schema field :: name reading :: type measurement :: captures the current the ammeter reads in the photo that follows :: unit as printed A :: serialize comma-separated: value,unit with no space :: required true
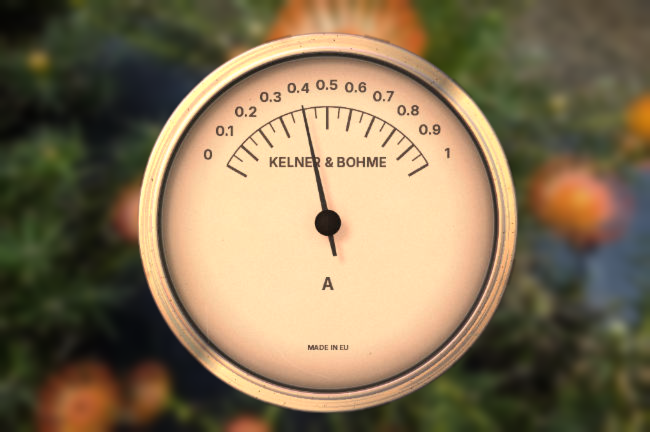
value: 0.4,A
